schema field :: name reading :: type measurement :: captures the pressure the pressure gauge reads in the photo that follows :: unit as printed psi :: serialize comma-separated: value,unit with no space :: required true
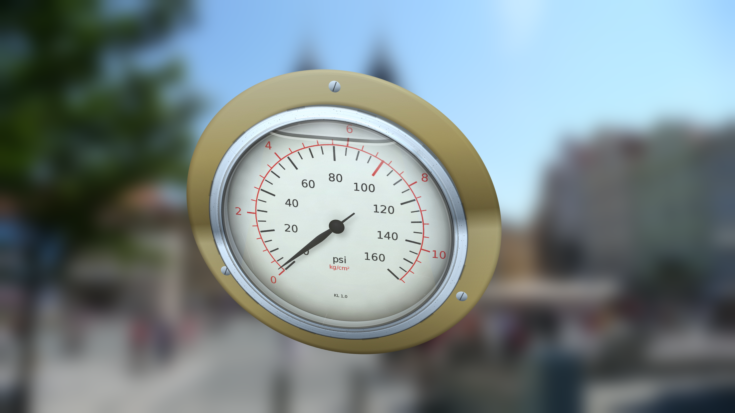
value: 2.5,psi
